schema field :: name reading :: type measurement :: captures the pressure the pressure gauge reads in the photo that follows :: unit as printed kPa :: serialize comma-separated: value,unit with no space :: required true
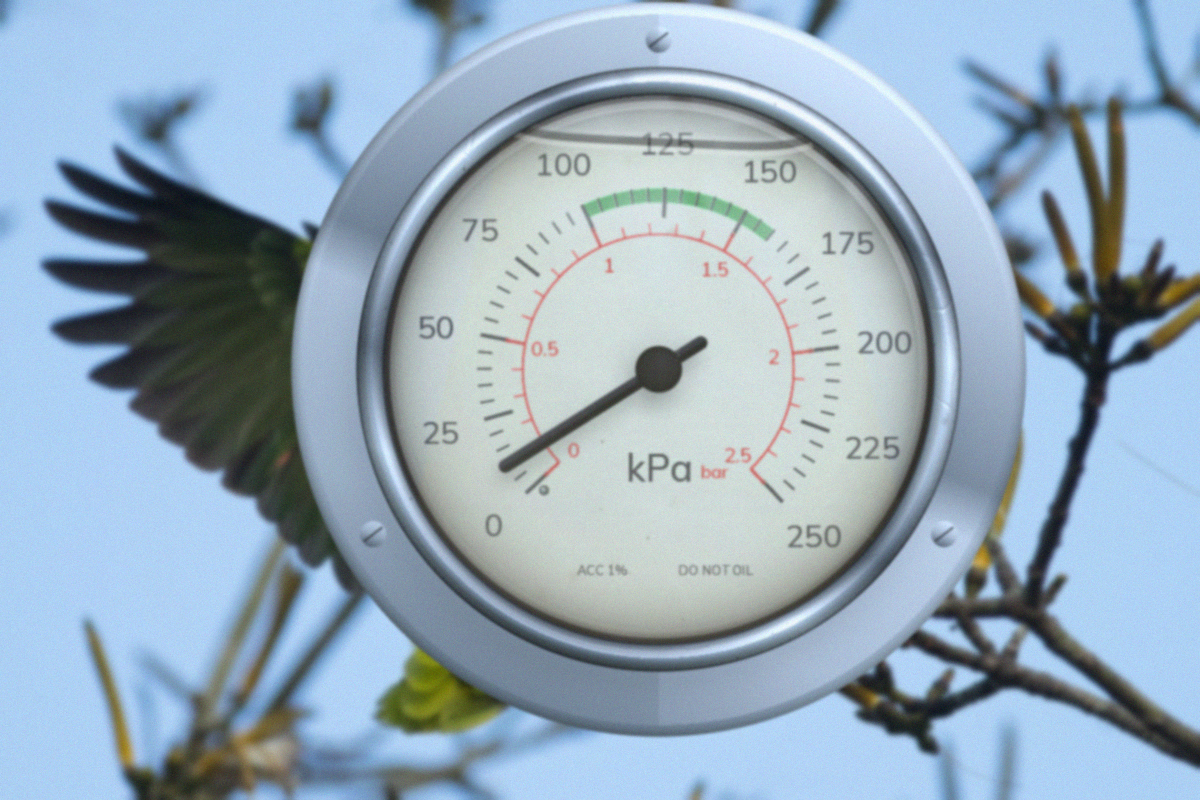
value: 10,kPa
